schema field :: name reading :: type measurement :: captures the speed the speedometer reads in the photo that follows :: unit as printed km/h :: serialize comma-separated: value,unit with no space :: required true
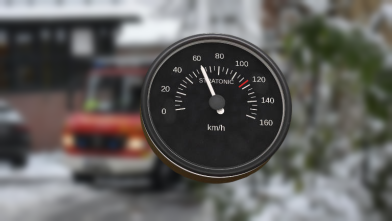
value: 60,km/h
